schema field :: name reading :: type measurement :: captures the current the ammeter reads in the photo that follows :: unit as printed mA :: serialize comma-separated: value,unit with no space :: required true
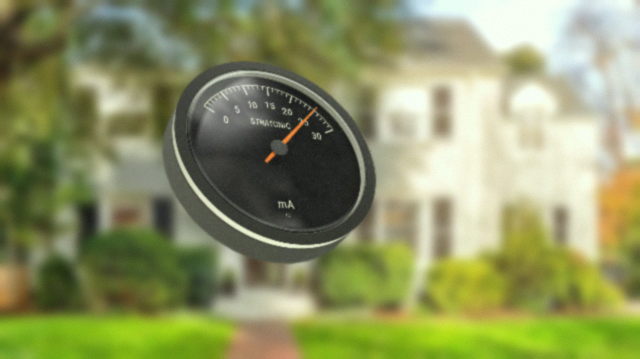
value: 25,mA
